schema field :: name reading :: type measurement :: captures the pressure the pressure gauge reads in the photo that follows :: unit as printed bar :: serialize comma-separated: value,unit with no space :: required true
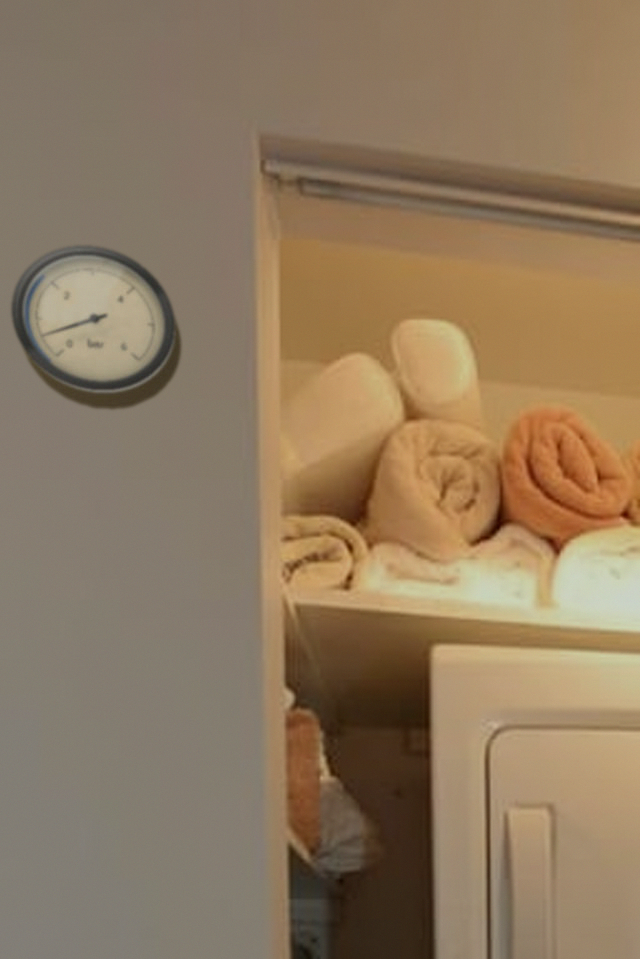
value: 0.5,bar
